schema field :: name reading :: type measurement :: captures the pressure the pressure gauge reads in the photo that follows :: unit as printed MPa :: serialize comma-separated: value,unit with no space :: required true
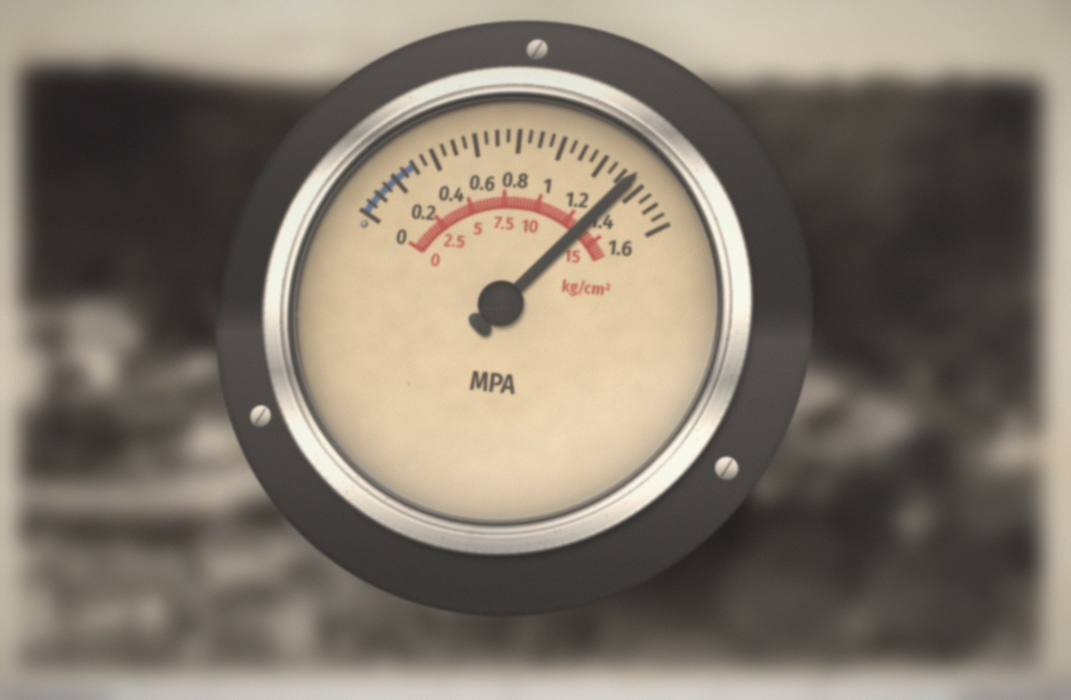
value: 1.35,MPa
